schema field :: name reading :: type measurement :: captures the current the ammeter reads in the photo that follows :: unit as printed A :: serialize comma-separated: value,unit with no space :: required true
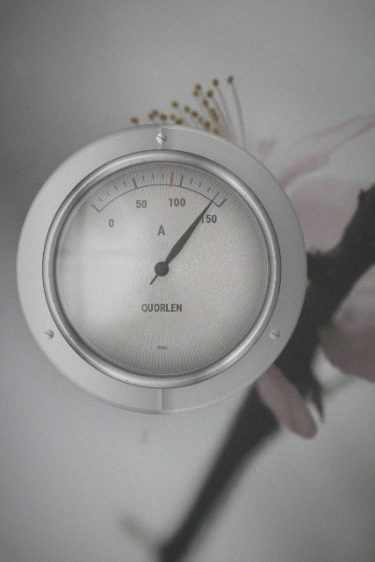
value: 140,A
